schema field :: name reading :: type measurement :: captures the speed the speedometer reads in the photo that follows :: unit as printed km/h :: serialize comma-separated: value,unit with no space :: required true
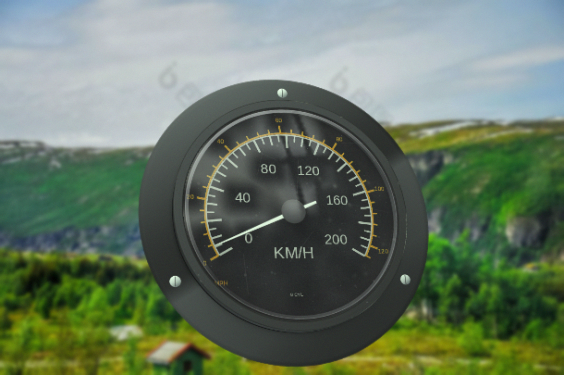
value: 5,km/h
